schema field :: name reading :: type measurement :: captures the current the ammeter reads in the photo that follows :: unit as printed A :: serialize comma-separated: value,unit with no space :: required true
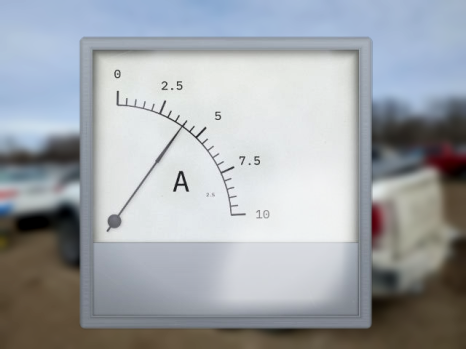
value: 4,A
